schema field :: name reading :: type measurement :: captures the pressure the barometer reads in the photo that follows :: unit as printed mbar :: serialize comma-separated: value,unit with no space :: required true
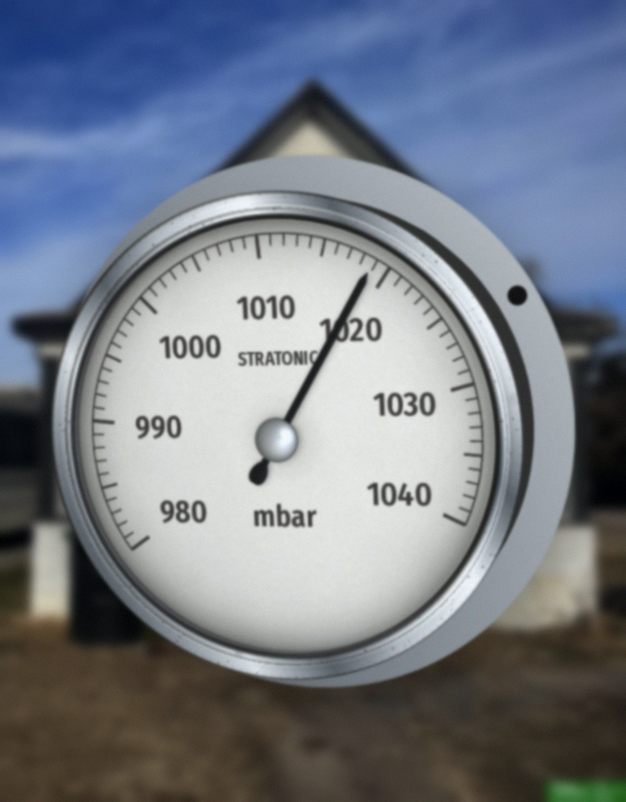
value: 1019,mbar
